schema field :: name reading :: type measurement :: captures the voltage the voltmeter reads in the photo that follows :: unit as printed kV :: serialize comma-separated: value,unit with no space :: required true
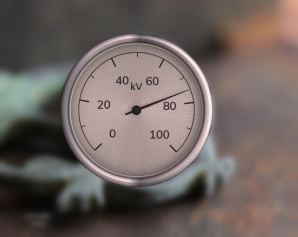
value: 75,kV
